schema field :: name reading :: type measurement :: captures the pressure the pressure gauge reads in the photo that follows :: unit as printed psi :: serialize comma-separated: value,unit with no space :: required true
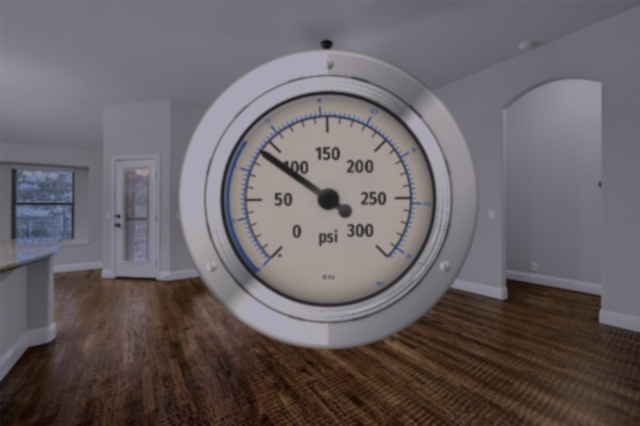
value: 90,psi
